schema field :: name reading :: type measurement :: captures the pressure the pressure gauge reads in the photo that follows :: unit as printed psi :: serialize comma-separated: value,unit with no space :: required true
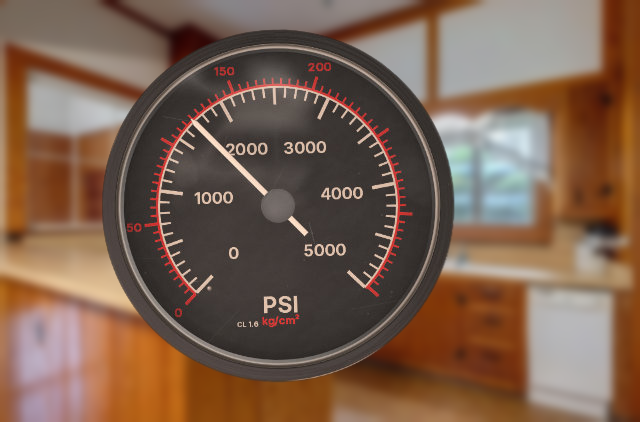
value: 1700,psi
